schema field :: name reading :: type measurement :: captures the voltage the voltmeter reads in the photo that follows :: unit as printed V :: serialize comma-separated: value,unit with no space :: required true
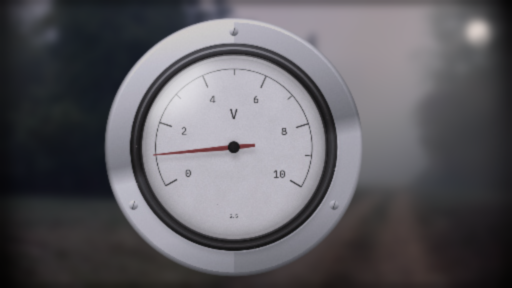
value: 1,V
